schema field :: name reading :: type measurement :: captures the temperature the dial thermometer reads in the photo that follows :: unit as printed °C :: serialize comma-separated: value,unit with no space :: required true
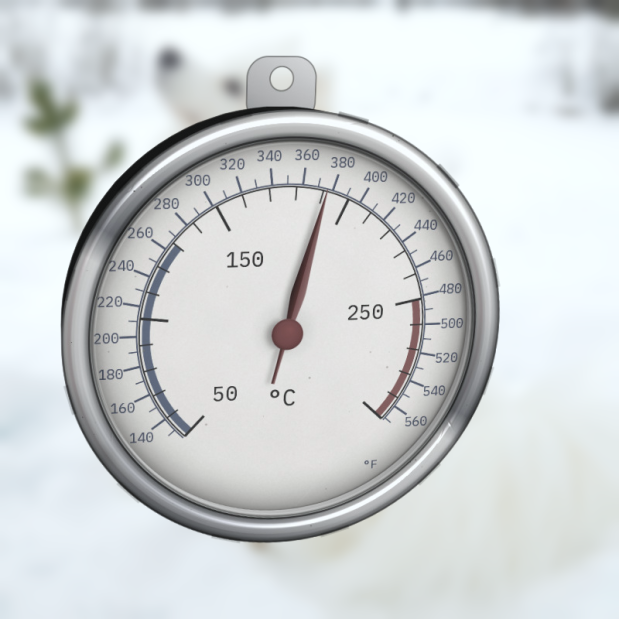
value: 190,°C
